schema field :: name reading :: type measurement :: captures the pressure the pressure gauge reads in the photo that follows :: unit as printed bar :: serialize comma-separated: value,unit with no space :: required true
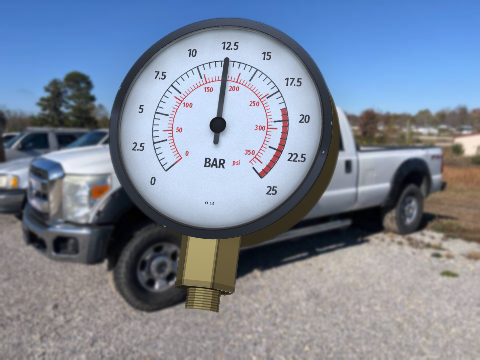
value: 12.5,bar
